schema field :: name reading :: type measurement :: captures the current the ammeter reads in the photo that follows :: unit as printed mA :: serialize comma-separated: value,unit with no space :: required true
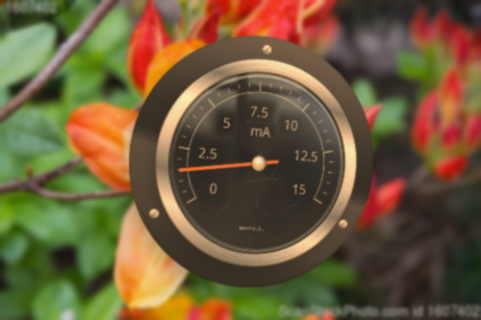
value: 1.5,mA
